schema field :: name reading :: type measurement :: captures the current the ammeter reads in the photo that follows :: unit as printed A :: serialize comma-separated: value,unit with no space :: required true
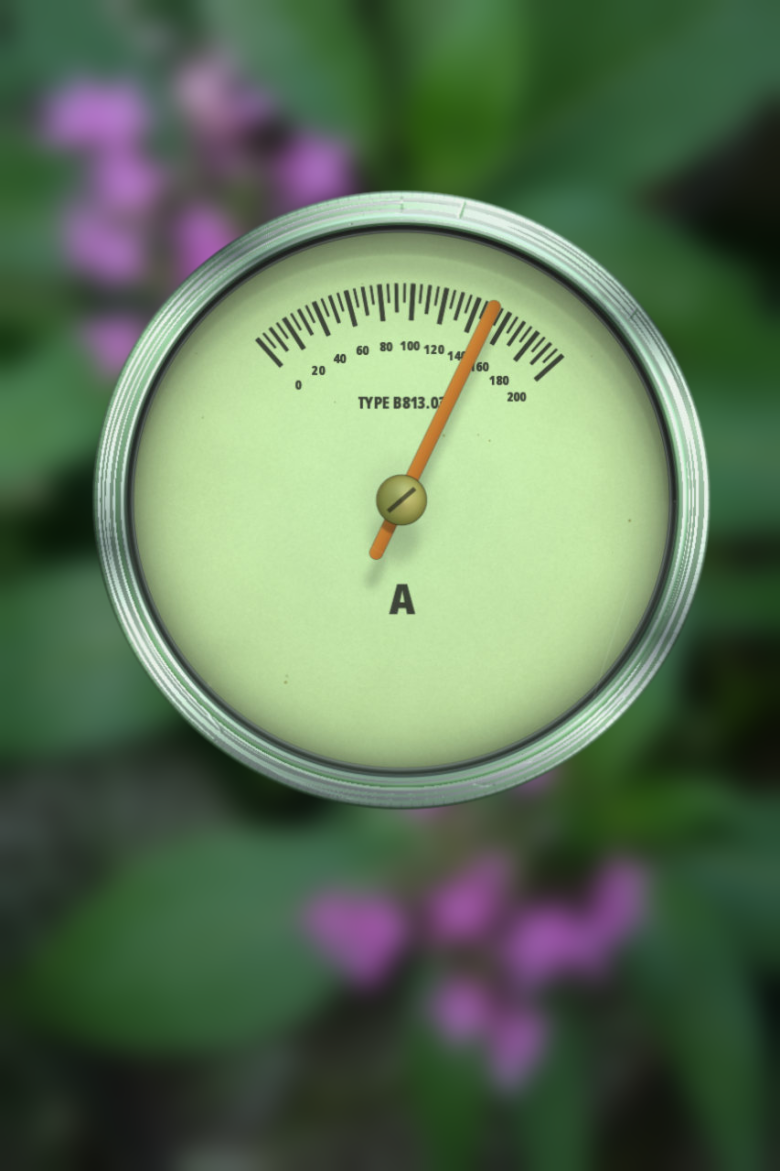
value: 150,A
